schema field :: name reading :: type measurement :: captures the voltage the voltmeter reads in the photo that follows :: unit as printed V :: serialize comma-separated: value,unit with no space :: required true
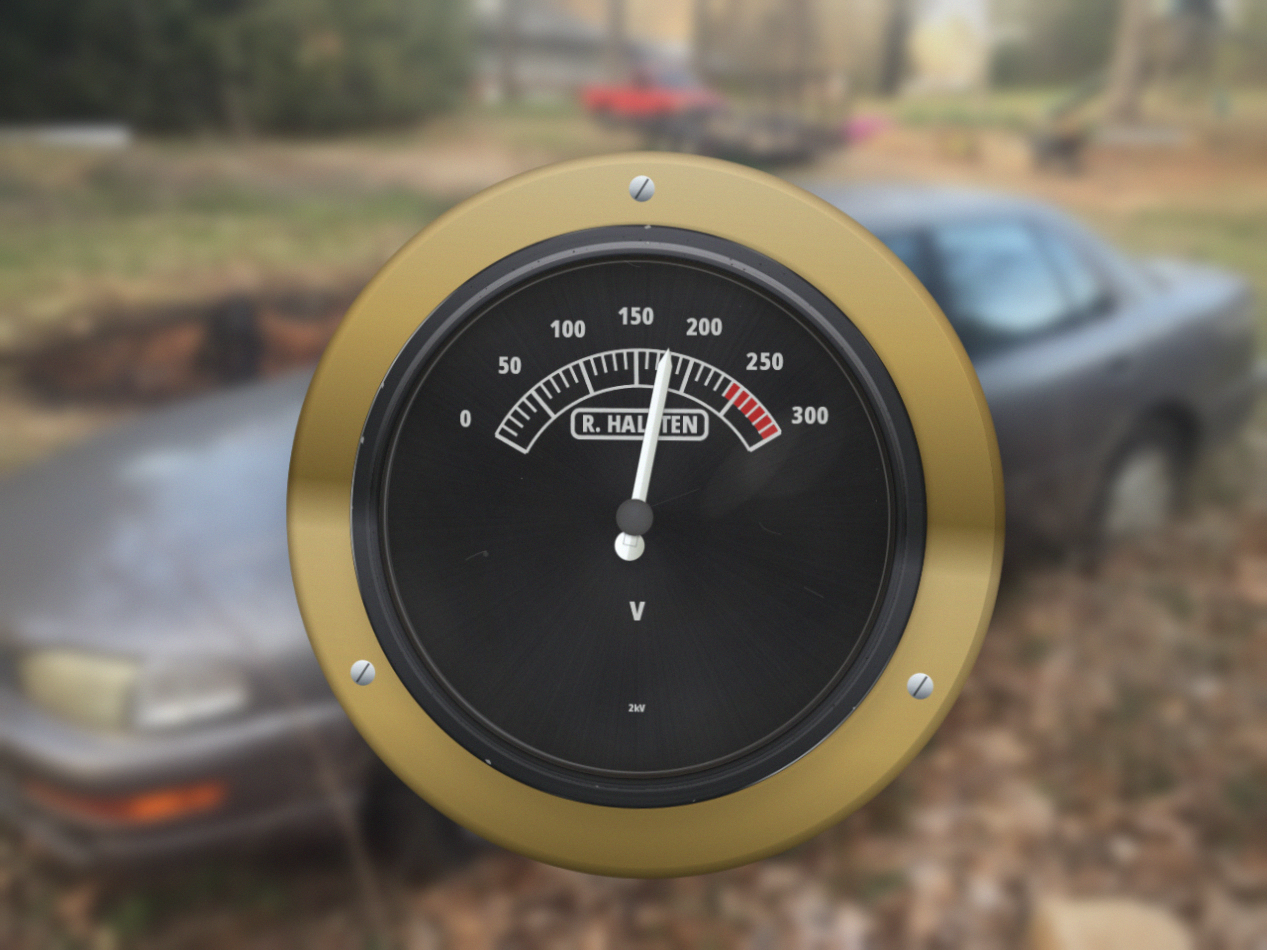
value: 180,V
